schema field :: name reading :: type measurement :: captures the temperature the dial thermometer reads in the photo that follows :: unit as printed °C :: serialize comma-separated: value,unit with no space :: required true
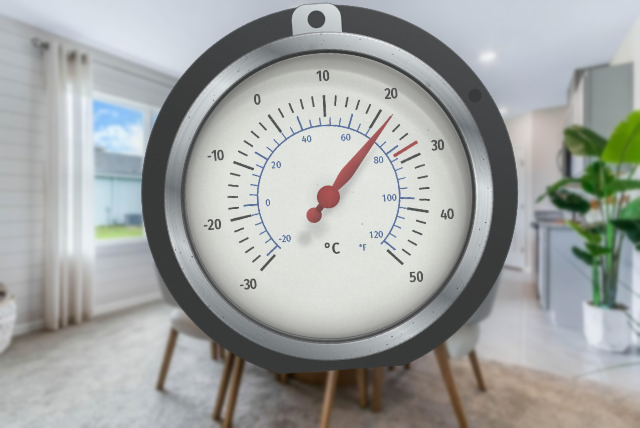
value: 22,°C
